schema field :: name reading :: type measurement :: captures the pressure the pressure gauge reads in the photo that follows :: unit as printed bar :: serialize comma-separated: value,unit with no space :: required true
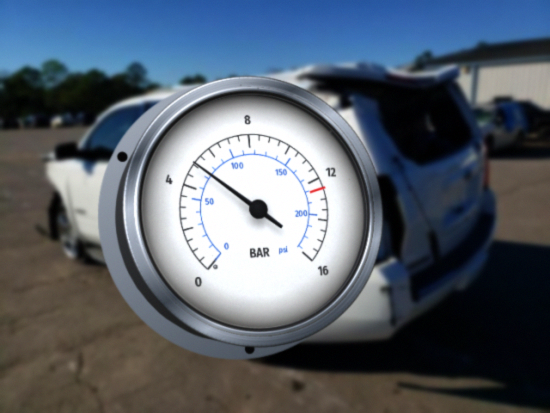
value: 5,bar
